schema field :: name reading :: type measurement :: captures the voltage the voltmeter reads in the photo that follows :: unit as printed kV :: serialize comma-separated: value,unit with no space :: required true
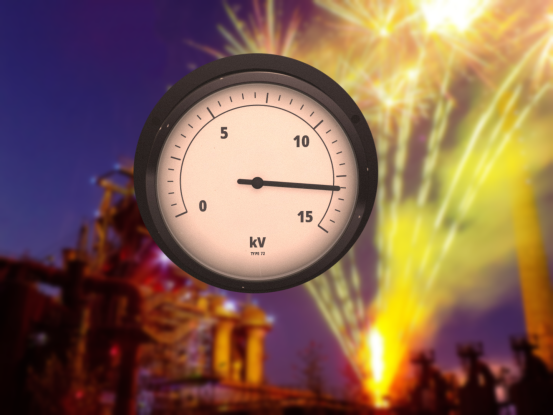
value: 13,kV
